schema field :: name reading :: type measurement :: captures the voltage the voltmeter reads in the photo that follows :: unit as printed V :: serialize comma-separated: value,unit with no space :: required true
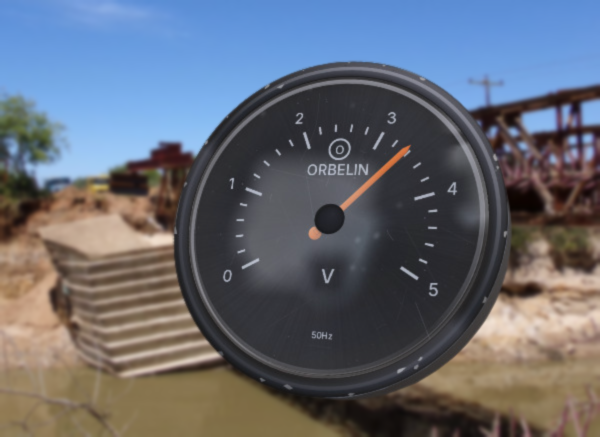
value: 3.4,V
